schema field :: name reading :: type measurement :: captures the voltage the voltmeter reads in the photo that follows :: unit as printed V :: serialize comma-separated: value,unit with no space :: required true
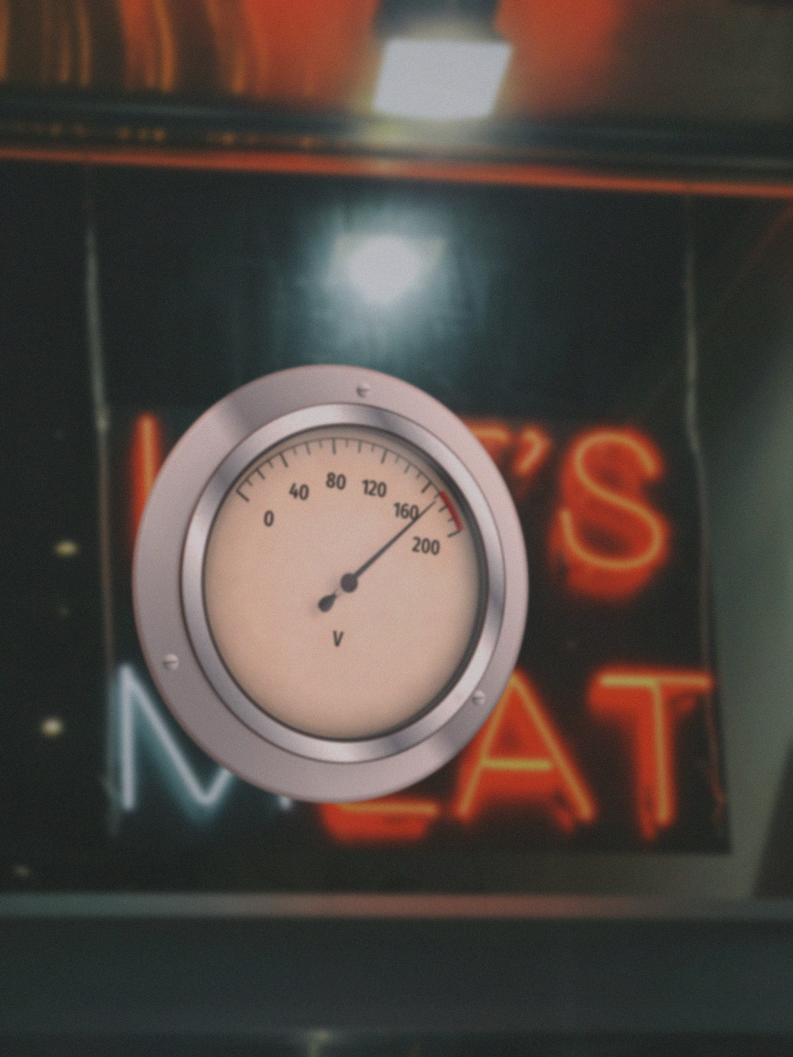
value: 170,V
